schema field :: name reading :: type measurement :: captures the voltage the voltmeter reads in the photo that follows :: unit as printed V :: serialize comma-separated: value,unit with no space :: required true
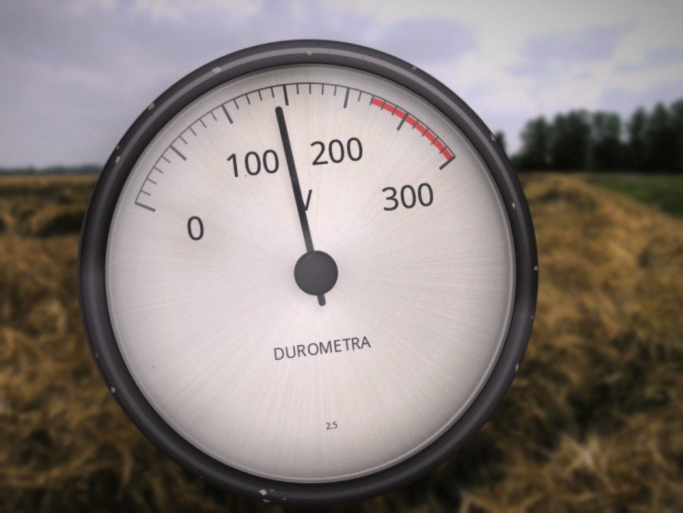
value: 140,V
